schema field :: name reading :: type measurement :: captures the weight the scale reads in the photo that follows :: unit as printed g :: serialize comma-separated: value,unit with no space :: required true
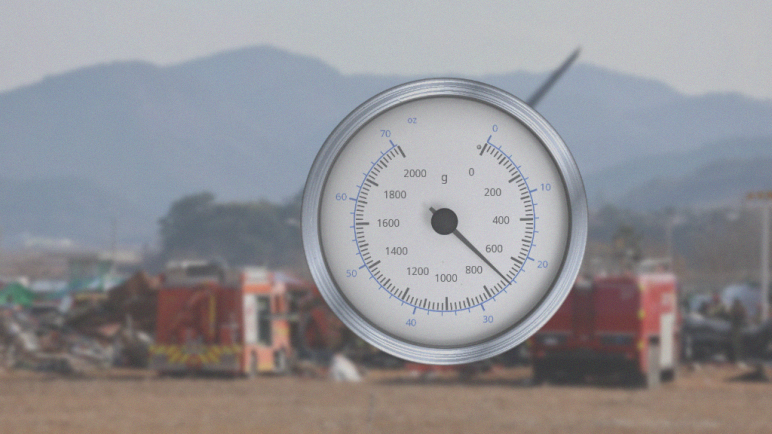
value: 700,g
